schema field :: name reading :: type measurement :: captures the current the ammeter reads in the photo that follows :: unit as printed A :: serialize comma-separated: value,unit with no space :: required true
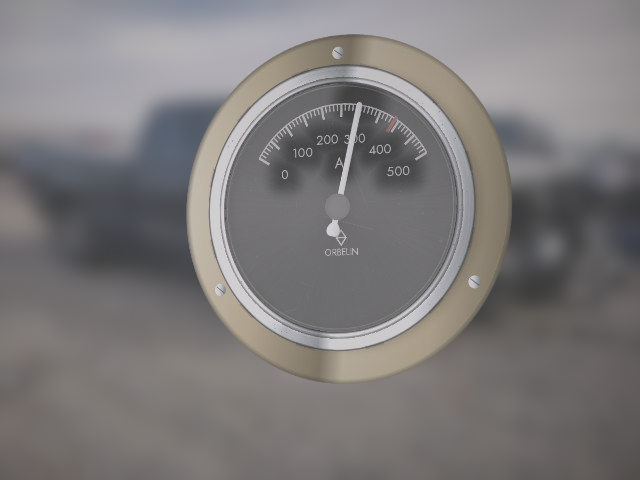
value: 300,A
